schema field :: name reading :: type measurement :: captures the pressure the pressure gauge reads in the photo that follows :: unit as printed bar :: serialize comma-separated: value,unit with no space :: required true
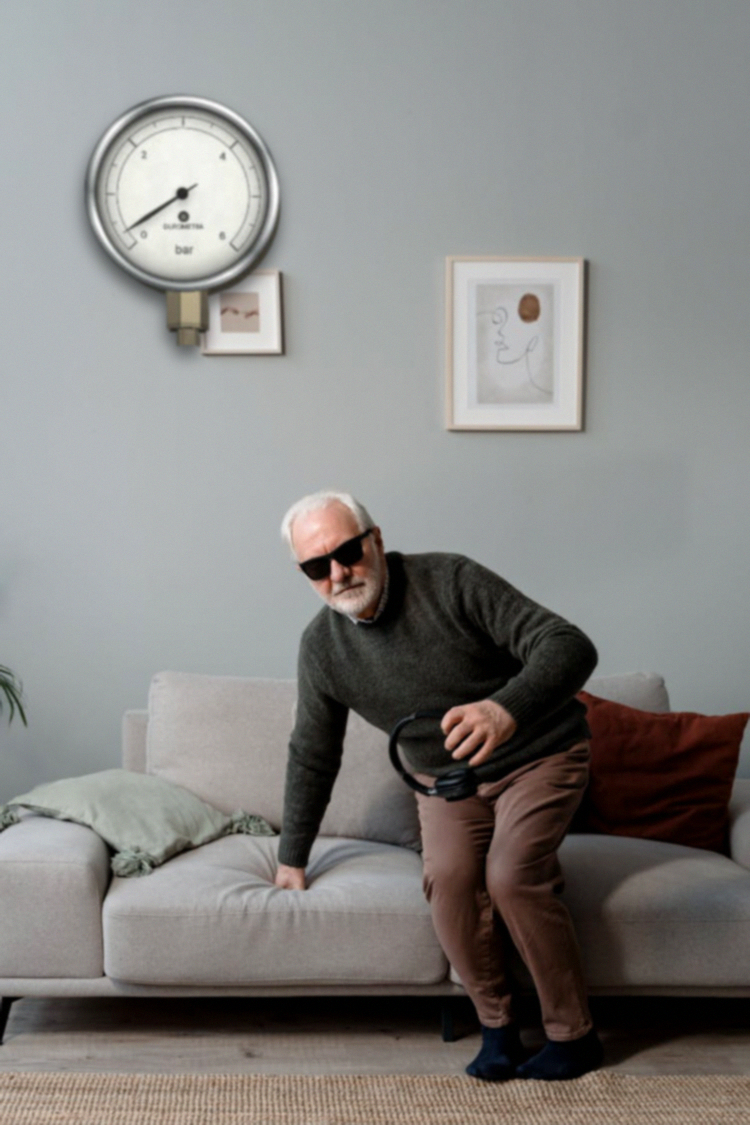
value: 0.25,bar
